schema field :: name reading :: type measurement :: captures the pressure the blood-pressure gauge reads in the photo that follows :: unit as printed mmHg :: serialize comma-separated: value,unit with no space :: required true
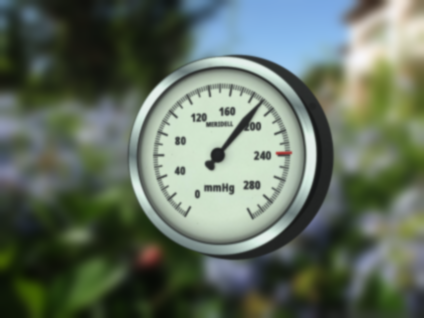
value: 190,mmHg
